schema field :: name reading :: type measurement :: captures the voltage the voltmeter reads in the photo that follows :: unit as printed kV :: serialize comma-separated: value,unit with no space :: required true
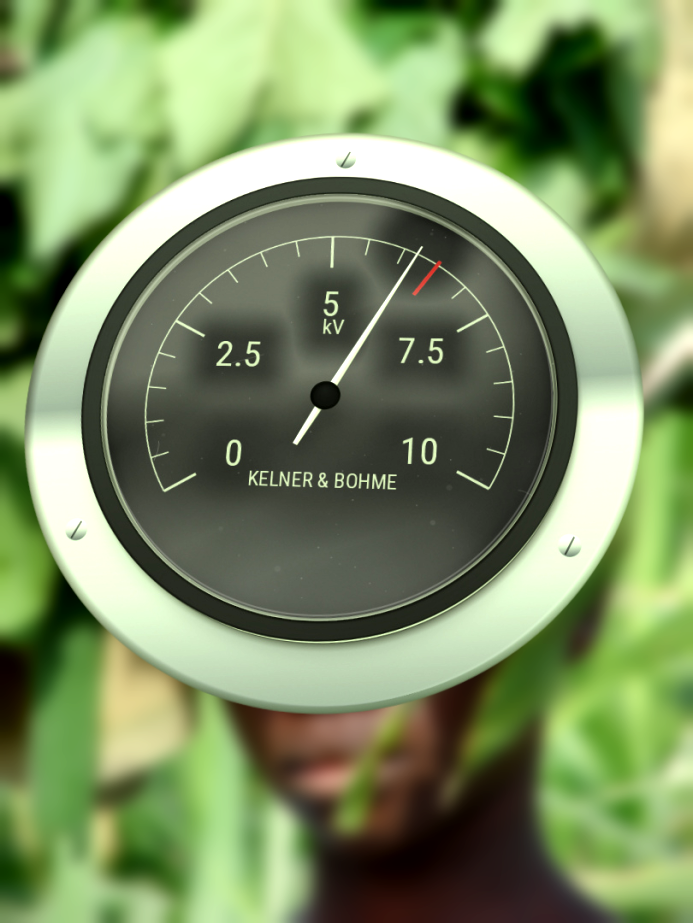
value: 6.25,kV
